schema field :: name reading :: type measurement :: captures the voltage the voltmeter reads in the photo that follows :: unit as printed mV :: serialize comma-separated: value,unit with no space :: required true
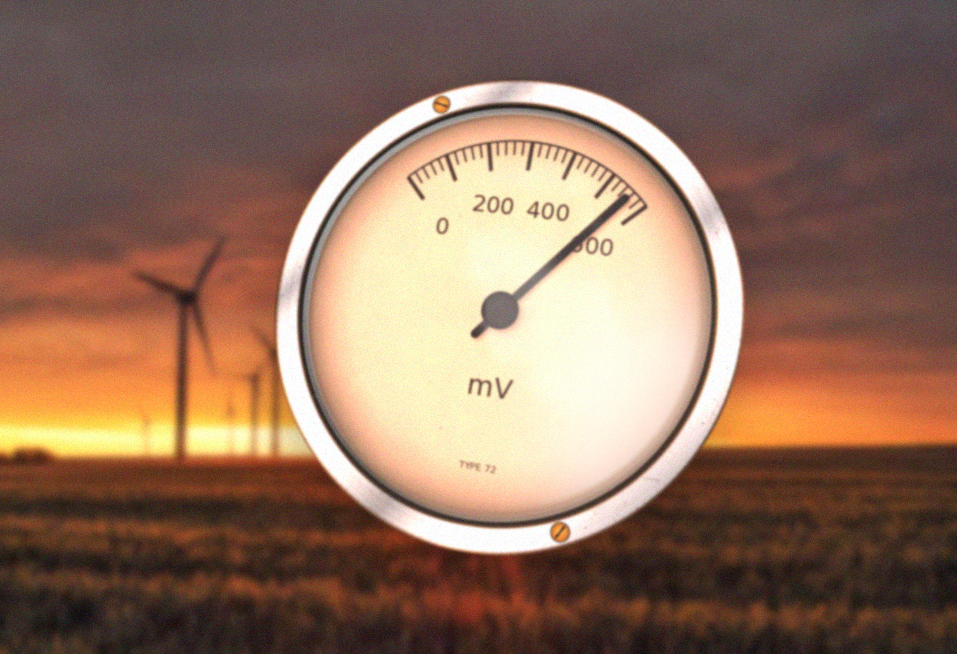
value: 560,mV
